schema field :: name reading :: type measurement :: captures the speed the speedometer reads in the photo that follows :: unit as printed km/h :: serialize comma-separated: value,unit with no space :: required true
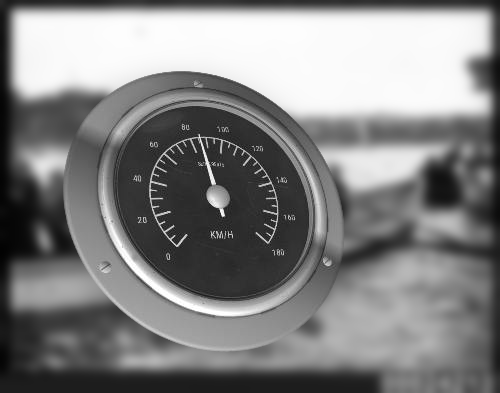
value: 85,km/h
